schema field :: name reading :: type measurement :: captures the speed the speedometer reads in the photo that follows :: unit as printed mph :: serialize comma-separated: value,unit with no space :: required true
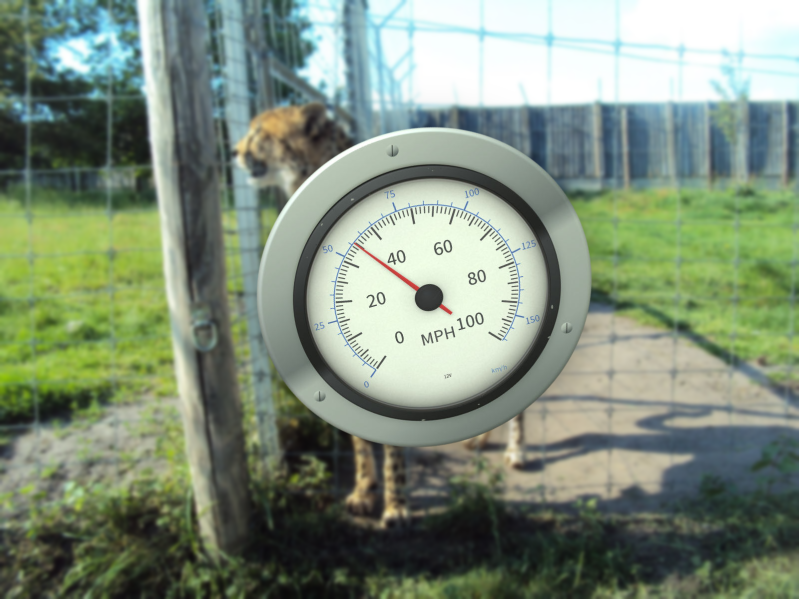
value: 35,mph
